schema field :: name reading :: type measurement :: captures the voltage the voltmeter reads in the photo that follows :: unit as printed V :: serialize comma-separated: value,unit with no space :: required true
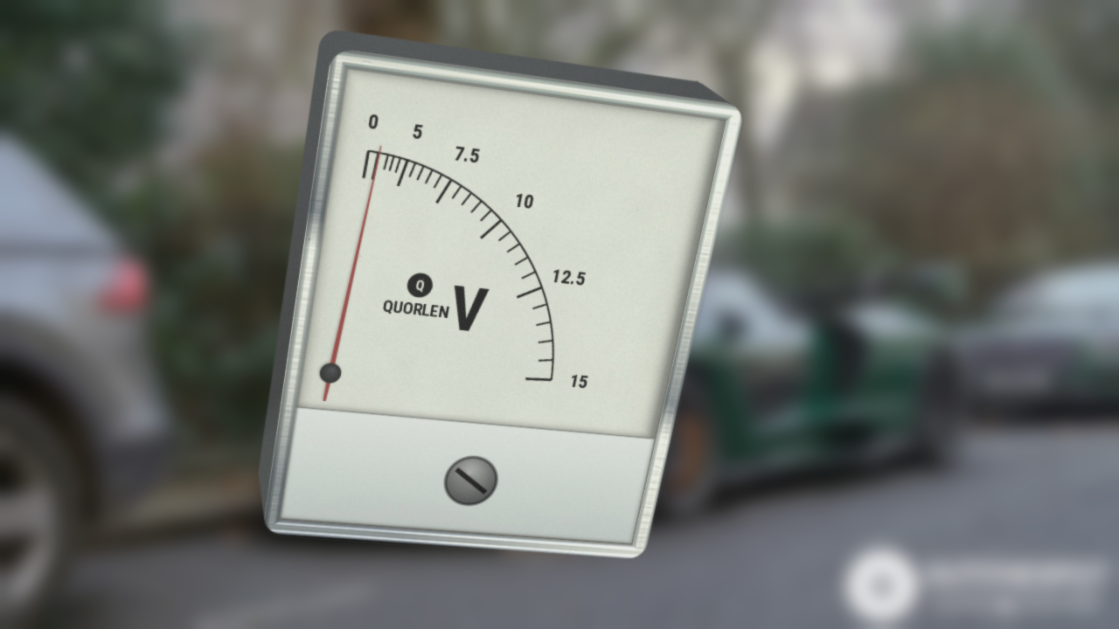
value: 2.5,V
